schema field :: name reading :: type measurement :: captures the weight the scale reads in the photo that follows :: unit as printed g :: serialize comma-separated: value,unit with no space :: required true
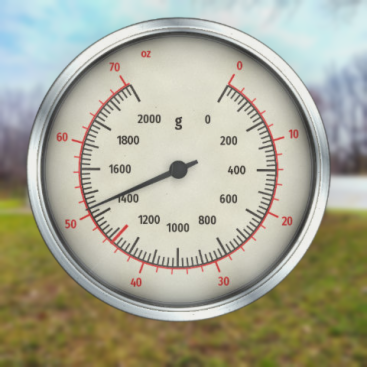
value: 1440,g
